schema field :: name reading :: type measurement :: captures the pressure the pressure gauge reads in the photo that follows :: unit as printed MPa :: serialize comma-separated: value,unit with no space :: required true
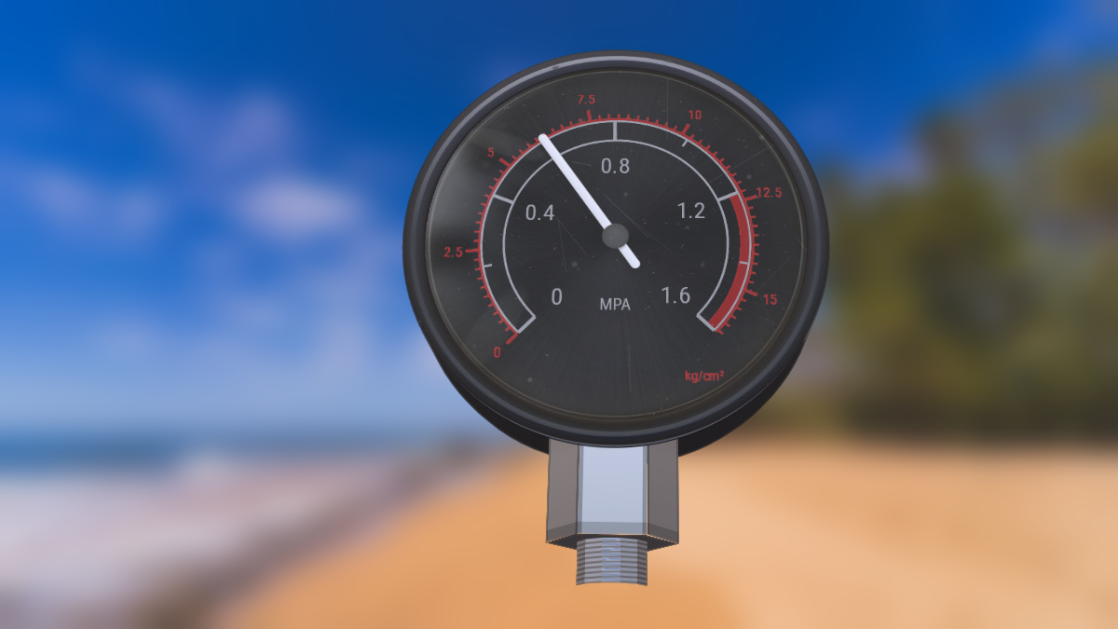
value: 0.6,MPa
